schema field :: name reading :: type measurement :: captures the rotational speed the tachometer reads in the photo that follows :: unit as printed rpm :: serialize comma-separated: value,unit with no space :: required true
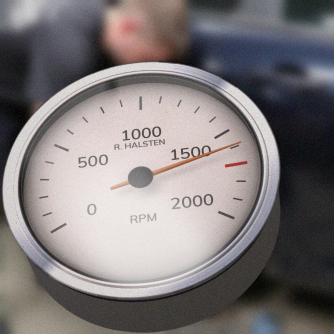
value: 1600,rpm
